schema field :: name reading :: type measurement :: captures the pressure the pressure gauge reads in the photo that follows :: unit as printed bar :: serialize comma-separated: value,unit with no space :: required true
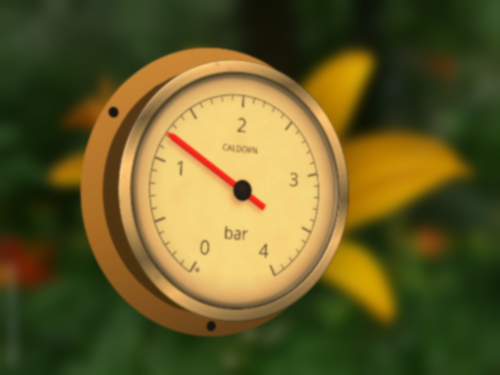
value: 1.2,bar
